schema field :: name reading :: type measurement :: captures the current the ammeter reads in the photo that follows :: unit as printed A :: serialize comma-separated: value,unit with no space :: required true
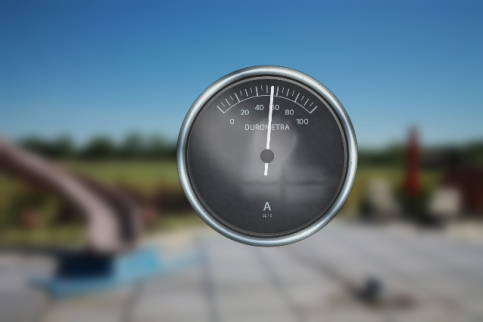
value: 55,A
